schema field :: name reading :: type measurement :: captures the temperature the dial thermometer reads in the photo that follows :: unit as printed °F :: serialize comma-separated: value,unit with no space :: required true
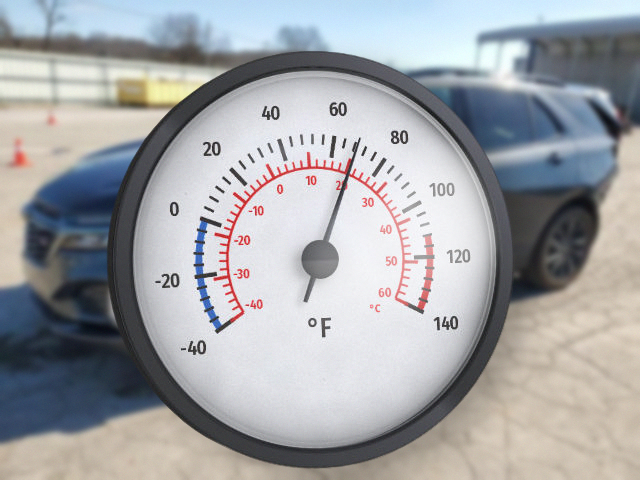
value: 68,°F
